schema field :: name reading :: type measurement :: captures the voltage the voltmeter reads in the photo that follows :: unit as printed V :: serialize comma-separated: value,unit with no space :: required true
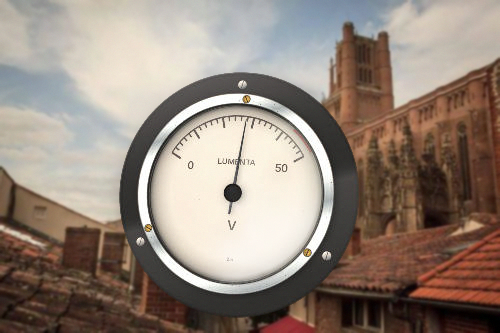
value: 28,V
